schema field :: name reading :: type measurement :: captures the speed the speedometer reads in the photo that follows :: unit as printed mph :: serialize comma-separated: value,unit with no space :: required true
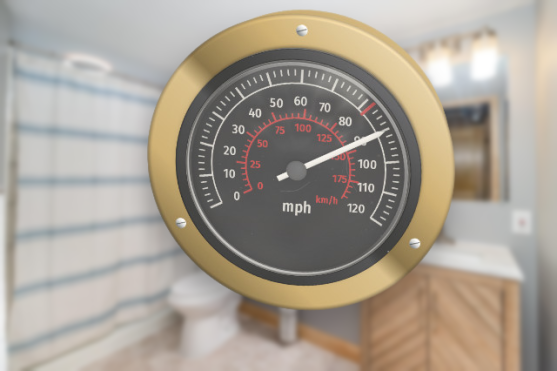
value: 90,mph
